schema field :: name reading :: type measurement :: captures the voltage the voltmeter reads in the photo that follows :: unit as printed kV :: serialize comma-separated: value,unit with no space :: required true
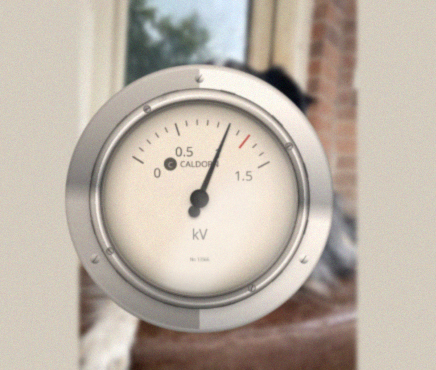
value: 1,kV
